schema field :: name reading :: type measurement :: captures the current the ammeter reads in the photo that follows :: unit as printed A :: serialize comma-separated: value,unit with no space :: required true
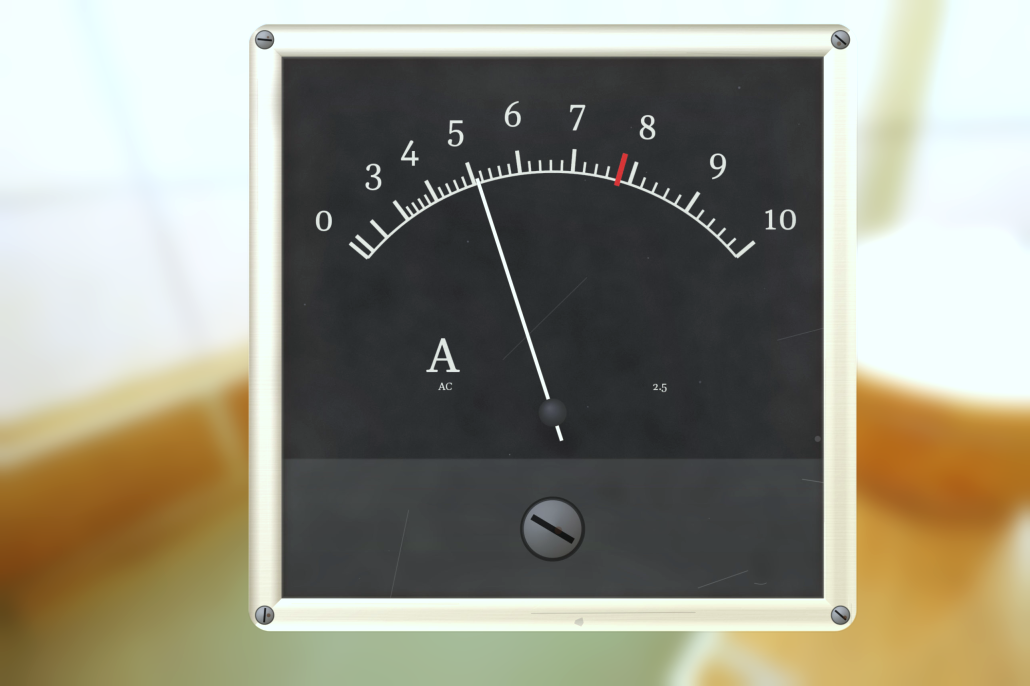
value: 5.1,A
